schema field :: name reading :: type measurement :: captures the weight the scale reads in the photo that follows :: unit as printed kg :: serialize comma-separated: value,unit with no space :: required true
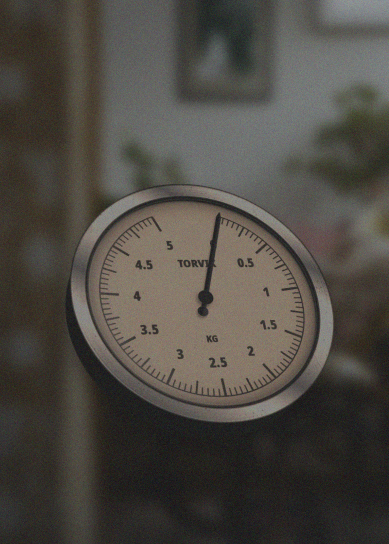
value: 0,kg
